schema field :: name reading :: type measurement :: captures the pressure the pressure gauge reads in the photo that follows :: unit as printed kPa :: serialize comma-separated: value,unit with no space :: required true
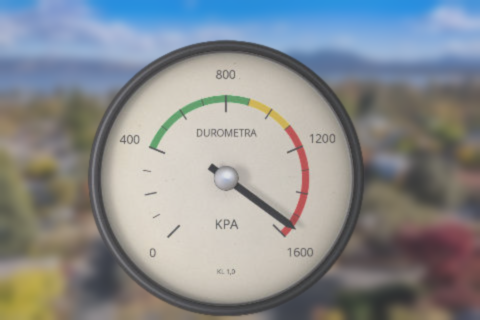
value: 1550,kPa
